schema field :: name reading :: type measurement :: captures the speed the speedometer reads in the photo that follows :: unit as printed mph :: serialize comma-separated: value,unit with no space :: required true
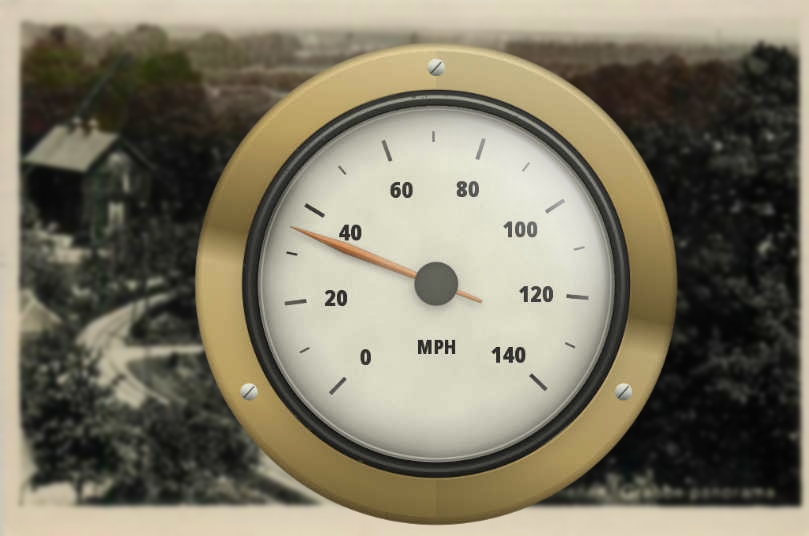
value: 35,mph
